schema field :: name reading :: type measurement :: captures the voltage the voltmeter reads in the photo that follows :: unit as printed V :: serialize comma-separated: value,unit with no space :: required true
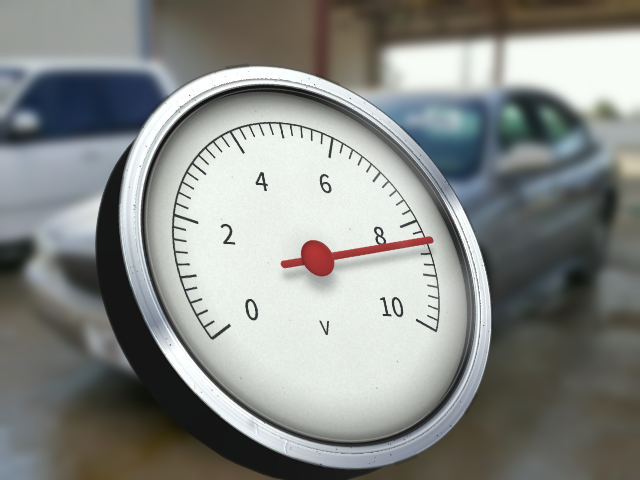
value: 8.4,V
